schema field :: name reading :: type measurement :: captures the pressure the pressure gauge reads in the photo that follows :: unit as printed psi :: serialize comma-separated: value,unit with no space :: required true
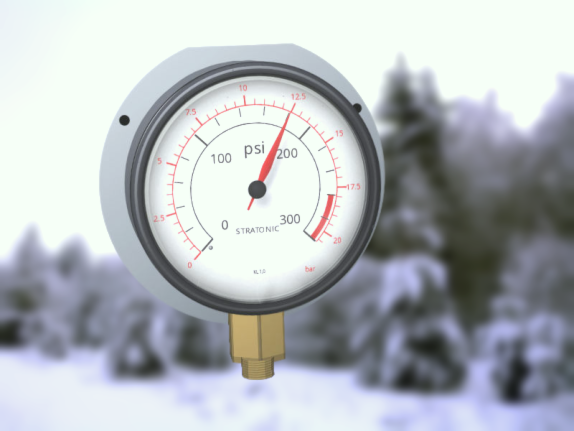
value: 180,psi
